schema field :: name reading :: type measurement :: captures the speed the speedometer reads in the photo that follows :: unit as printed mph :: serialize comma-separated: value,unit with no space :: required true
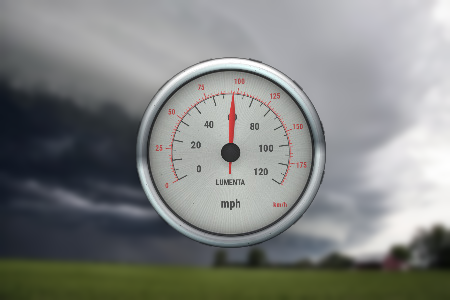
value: 60,mph
